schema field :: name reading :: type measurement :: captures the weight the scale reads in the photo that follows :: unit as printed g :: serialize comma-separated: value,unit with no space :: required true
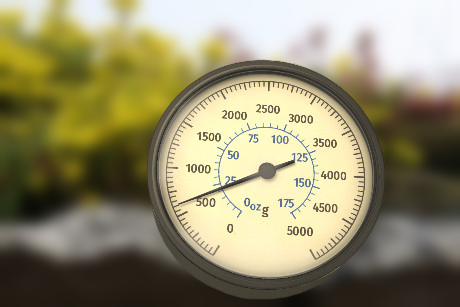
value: 600,g
